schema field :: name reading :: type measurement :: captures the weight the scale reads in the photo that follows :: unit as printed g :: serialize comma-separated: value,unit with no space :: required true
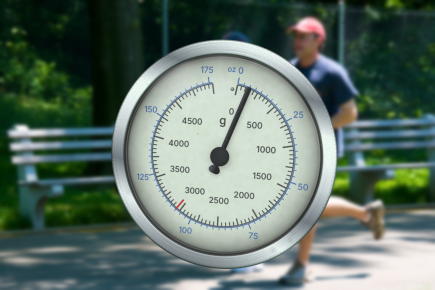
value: 150,g
